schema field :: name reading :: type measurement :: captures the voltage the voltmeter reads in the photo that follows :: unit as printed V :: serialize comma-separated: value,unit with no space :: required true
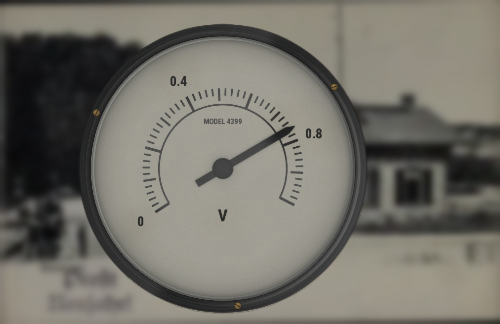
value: 0.76,V
